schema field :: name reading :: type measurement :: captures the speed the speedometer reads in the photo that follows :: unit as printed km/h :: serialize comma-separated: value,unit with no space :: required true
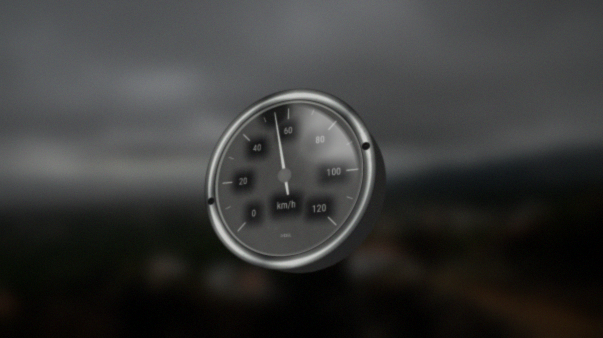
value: 55,km/h
